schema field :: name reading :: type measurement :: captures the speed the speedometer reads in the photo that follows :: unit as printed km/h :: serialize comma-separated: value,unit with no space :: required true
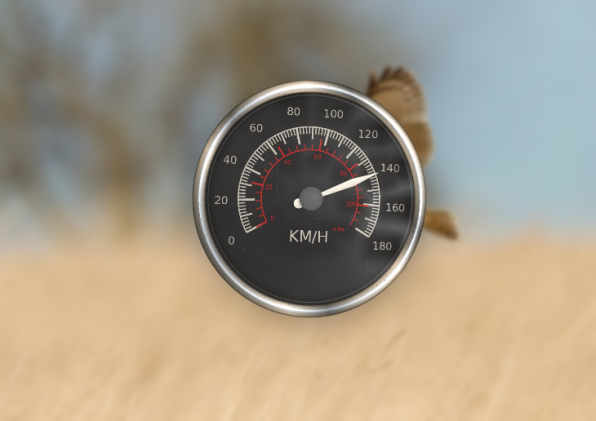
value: 140,km/h
